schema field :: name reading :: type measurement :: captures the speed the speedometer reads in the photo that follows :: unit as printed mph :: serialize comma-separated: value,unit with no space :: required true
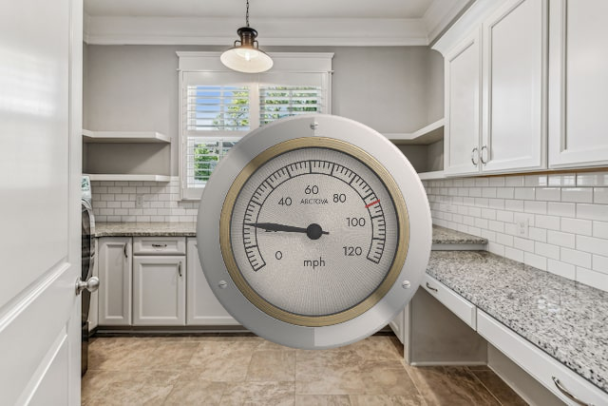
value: 20,mph
